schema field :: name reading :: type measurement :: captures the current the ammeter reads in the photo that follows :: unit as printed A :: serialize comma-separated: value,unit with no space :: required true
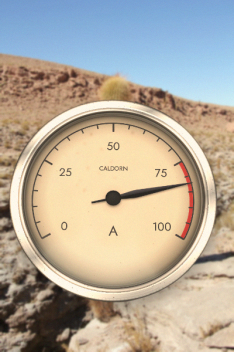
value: 82.5,A
